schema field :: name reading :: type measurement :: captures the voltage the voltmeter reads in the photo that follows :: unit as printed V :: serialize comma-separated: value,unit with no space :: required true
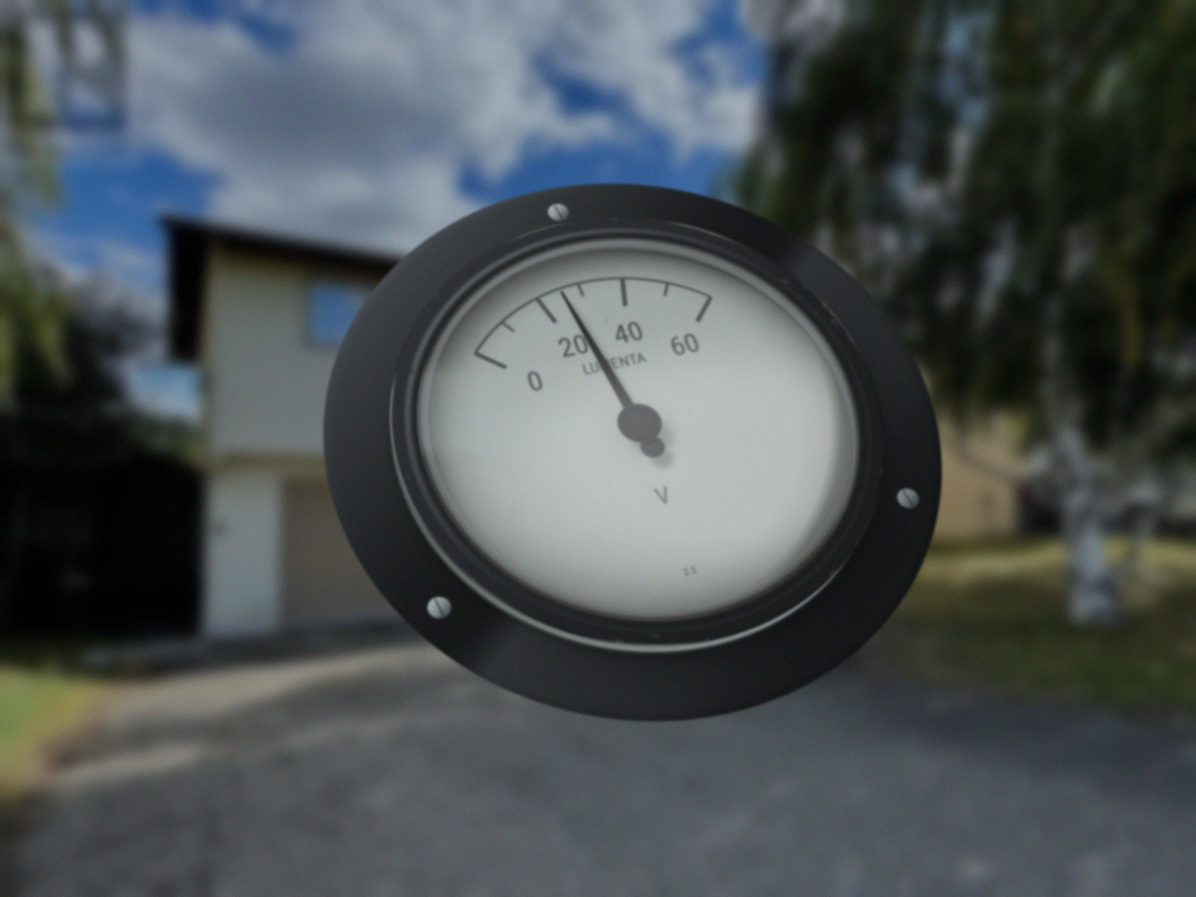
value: 25,V
